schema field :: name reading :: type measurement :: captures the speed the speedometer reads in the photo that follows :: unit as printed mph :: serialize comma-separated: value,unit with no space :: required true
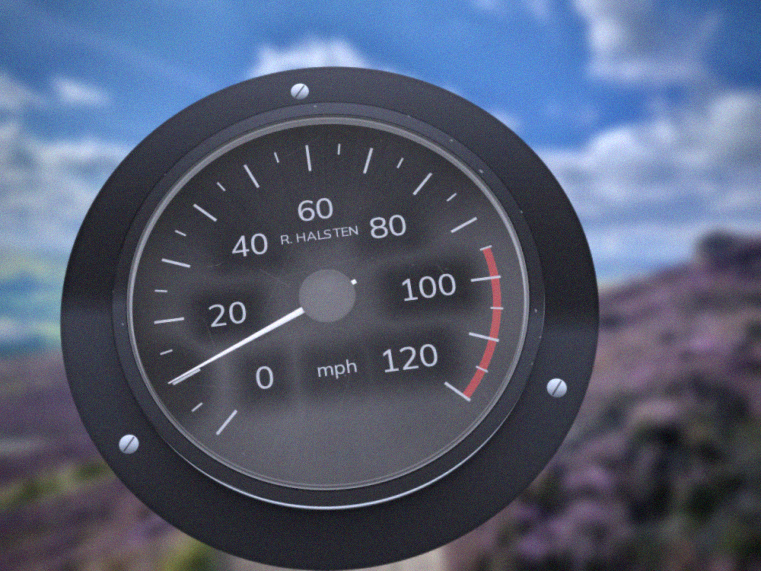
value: 10,mph
